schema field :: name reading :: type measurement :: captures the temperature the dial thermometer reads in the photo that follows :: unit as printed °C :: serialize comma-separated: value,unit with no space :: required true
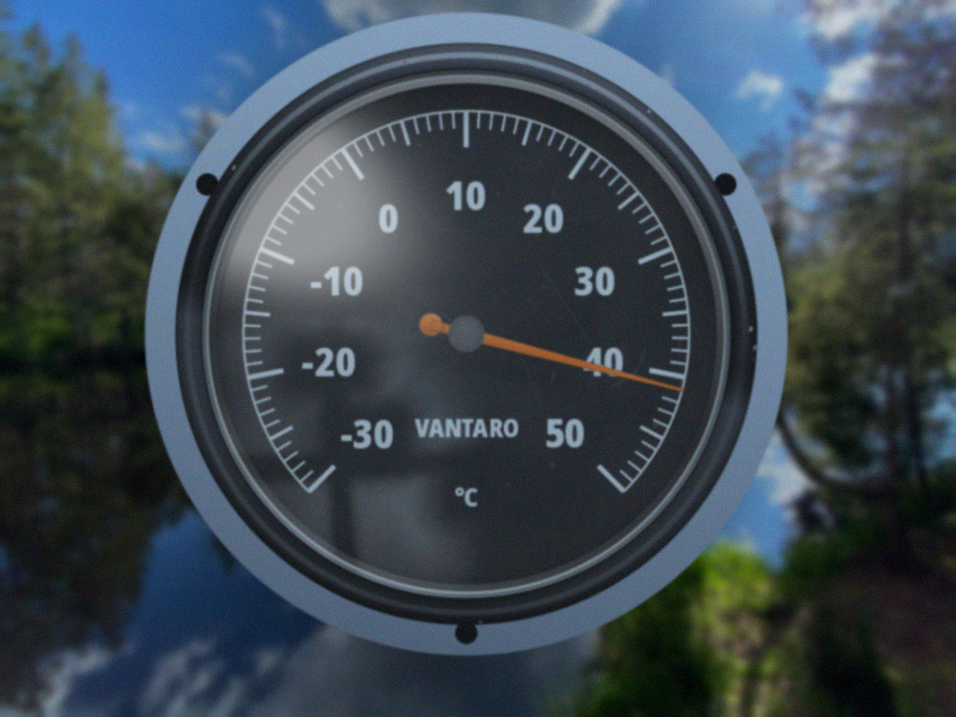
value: 41,°C
